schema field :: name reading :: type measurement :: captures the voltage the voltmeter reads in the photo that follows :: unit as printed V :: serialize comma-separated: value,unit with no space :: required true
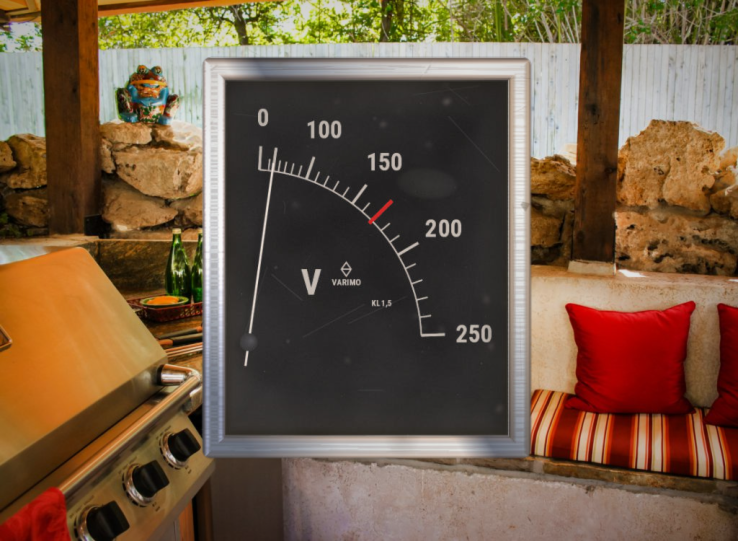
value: 50,V
